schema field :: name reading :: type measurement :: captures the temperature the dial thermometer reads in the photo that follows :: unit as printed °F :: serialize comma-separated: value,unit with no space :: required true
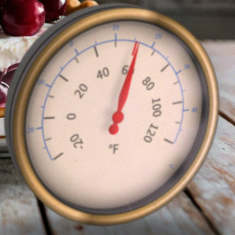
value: 60,°F
